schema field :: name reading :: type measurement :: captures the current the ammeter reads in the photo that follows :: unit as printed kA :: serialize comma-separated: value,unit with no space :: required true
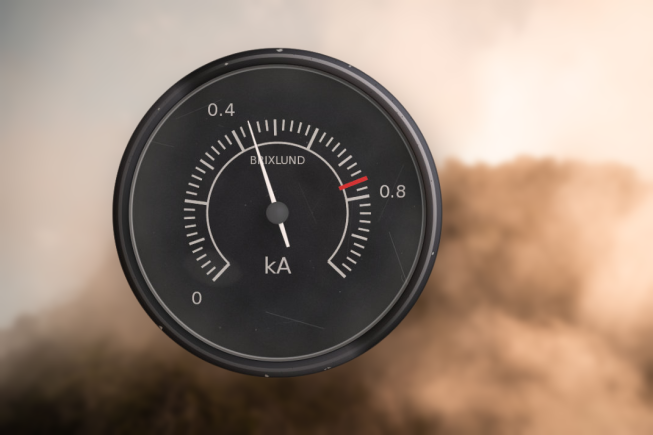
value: 0.44,kA
